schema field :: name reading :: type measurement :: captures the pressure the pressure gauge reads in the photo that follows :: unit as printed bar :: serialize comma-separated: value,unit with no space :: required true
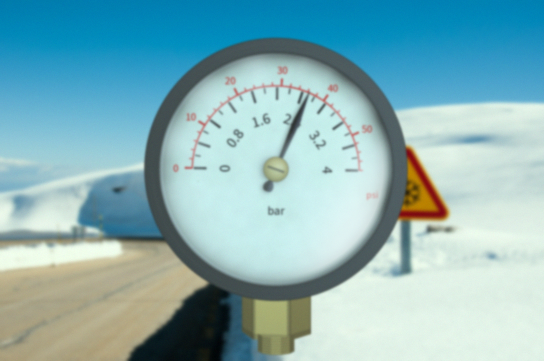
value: 2.5,bar
